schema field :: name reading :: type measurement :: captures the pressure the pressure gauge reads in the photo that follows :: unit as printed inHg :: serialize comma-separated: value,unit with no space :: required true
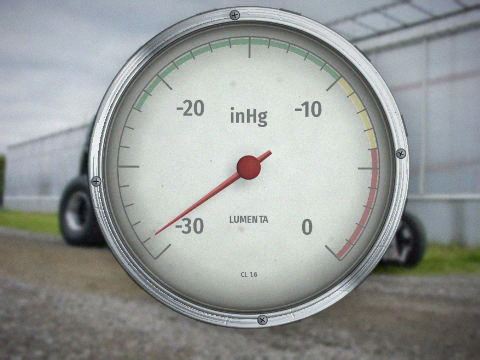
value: -29,inHg
